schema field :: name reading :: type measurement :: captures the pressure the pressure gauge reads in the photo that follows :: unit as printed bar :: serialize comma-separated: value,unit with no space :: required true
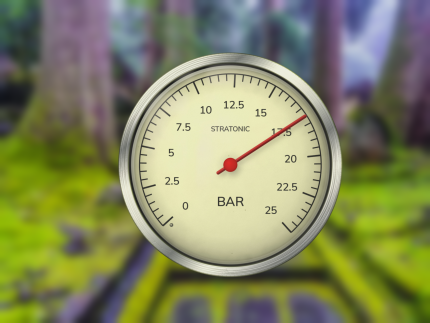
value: 17.5,bar
